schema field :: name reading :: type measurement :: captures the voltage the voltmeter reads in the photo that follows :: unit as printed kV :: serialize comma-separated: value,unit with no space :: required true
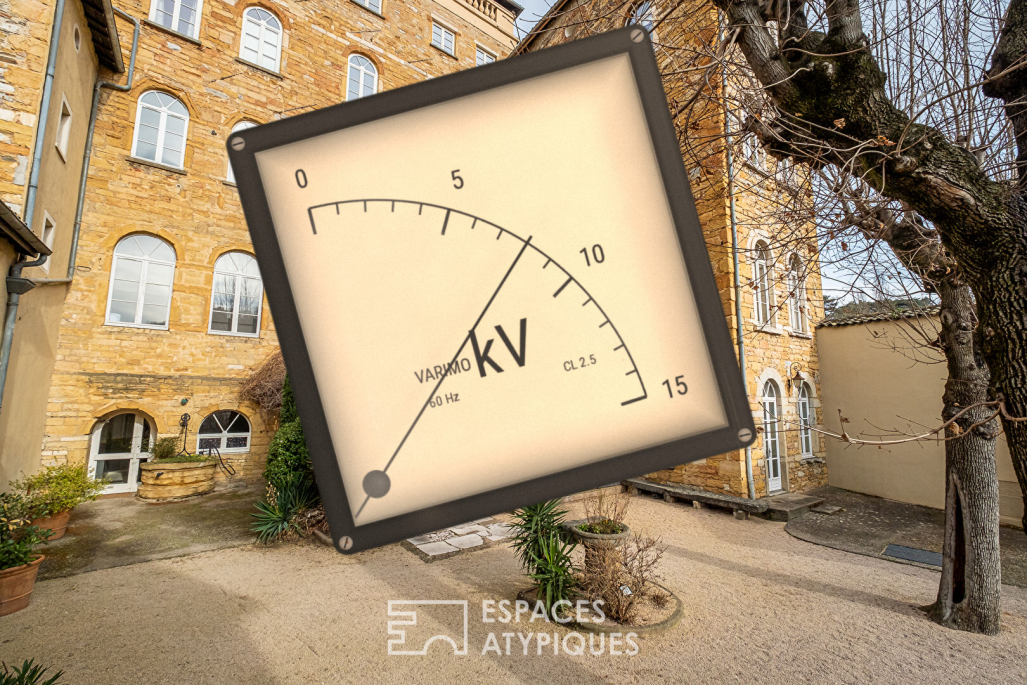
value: 8,kV
